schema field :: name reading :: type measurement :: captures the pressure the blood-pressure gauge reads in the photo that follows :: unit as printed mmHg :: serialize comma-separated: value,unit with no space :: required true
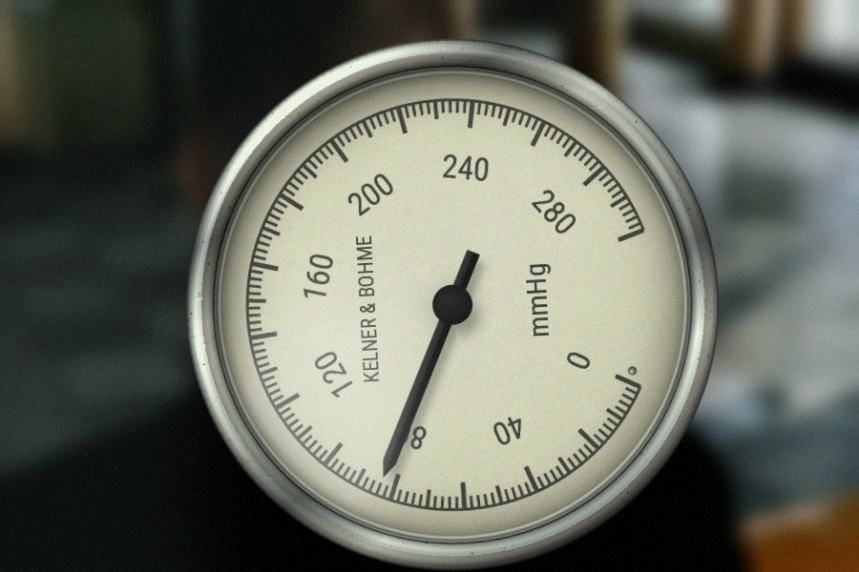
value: 84,mmHg
